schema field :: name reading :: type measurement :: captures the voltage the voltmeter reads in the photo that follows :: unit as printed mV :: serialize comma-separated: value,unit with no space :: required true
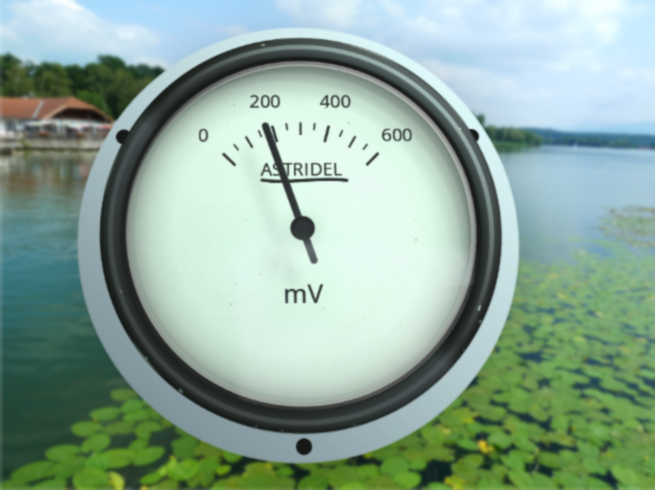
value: 175,mV
